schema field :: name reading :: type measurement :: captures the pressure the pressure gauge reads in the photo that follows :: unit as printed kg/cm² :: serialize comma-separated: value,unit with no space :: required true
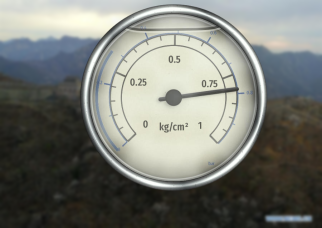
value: 0.8,kg/cm²
